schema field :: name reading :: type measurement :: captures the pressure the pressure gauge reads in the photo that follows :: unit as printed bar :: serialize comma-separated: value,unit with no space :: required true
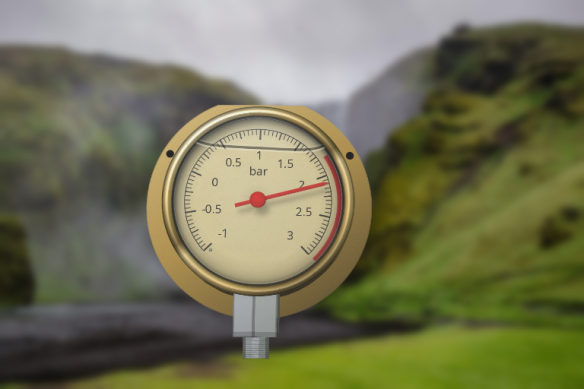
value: 2.1,bar
